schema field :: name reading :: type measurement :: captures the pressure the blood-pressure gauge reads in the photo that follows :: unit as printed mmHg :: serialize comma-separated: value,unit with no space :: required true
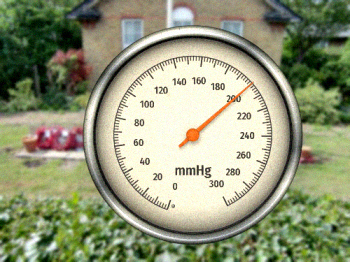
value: 200,mmHg
